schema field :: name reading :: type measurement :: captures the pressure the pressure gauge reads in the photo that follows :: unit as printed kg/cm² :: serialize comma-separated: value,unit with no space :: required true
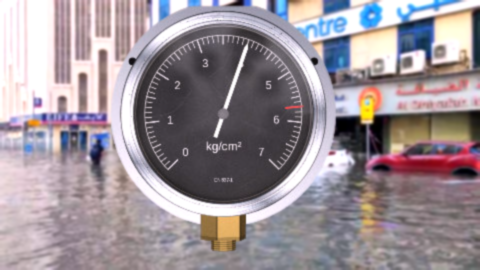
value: 4,kg/cm²
